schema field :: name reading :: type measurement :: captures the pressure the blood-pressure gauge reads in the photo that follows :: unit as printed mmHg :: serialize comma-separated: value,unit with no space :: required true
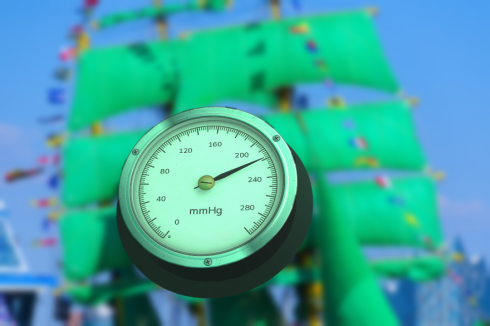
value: 220,mmHg
